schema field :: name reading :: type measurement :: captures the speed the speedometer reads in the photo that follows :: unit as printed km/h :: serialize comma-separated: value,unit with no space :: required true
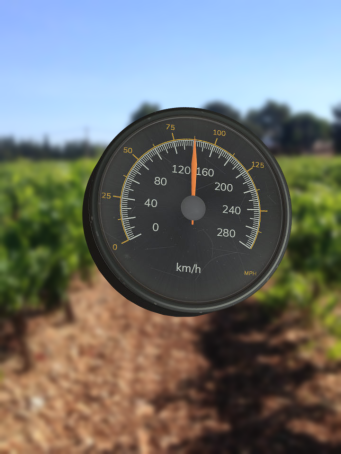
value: 140,km/h
